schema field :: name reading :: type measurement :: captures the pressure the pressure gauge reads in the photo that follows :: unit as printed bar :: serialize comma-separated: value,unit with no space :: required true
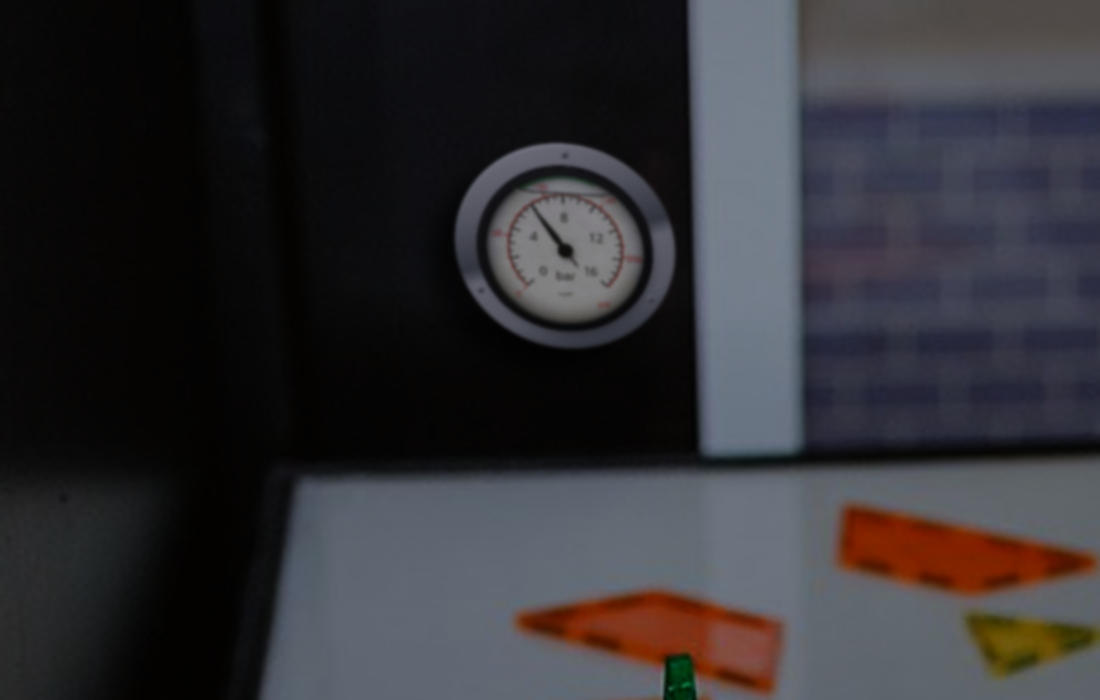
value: 6,bar
